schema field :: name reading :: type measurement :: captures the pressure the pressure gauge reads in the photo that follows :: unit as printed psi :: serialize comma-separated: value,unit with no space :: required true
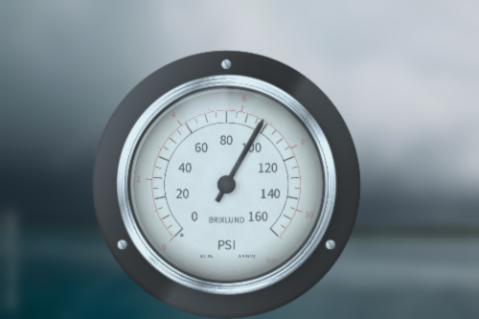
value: 97.5,psi
